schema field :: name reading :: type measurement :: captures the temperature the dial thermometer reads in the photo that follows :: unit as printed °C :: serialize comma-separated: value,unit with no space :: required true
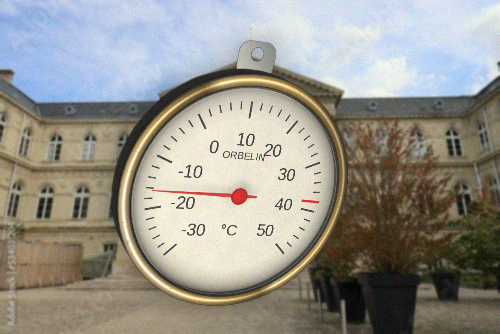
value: -16,°C
